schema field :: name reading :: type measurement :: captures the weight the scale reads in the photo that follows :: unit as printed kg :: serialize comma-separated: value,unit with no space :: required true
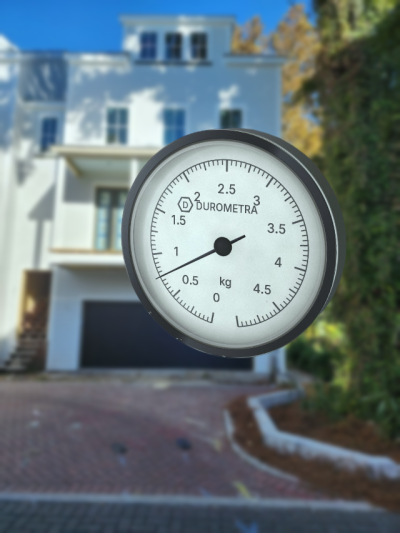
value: 0.75,kg
